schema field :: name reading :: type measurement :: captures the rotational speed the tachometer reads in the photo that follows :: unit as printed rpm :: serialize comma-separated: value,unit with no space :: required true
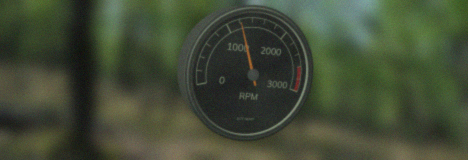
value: 1200,rpm
